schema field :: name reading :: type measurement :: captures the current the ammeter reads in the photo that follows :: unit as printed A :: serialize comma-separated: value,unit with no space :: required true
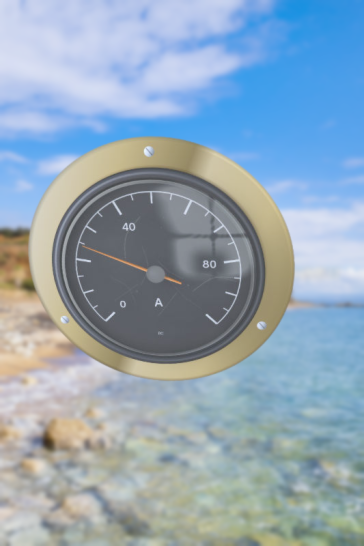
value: 25,A
